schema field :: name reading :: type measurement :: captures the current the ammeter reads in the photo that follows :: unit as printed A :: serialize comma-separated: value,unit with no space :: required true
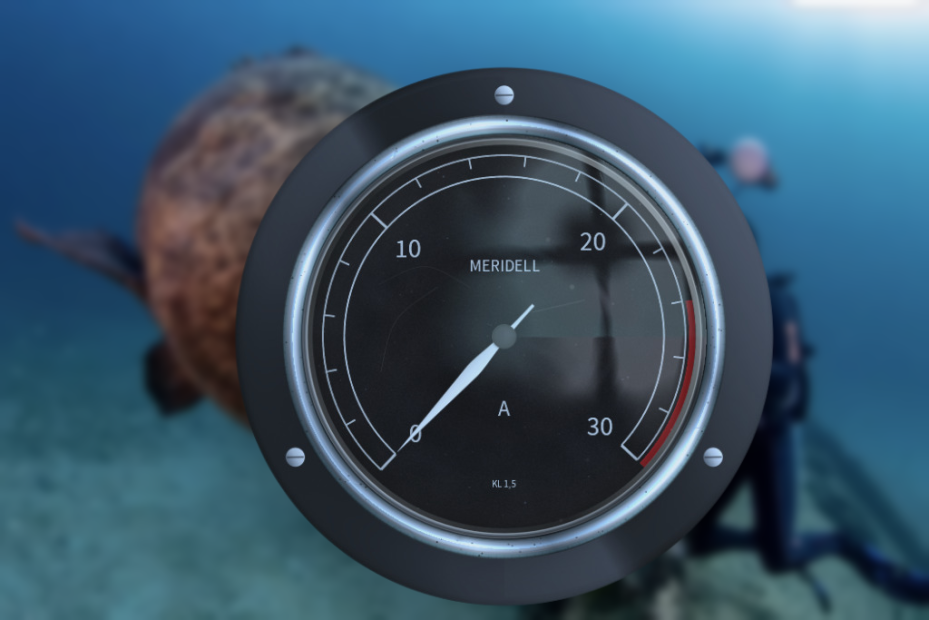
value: 0,A
